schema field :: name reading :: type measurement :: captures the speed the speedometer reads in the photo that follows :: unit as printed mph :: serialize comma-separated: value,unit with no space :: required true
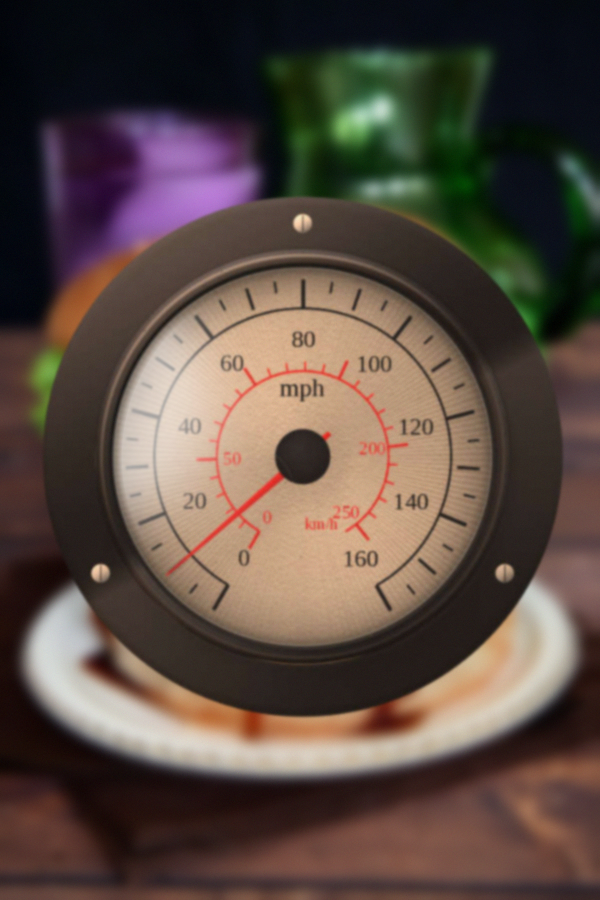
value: 10,mph
